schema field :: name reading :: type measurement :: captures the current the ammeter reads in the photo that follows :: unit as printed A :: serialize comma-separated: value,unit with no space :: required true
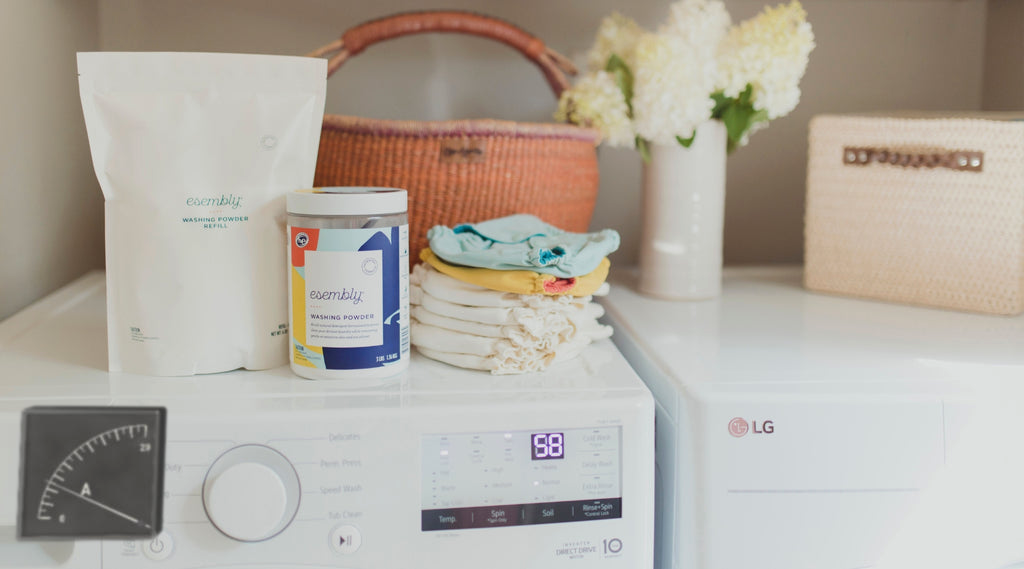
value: 5,A
